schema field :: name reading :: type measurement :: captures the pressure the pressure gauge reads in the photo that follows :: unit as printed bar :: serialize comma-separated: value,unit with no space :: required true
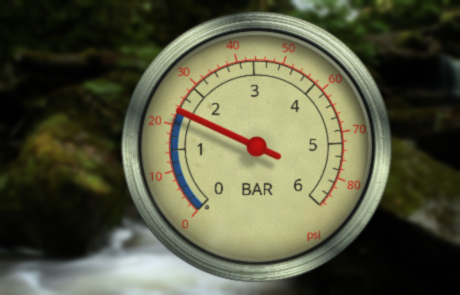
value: 1.6,bar
